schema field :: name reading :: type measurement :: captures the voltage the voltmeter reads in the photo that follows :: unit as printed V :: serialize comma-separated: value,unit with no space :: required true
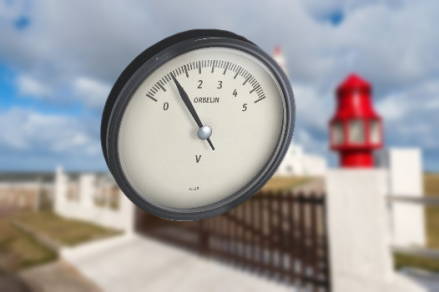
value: 1,V
